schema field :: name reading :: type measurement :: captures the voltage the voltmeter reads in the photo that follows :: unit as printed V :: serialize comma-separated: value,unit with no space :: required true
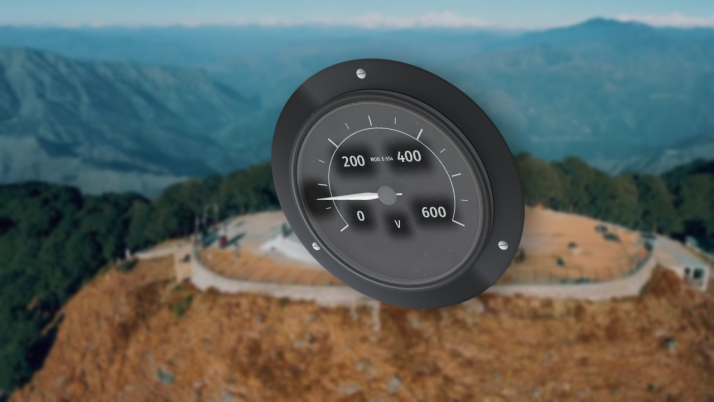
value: 75,V
